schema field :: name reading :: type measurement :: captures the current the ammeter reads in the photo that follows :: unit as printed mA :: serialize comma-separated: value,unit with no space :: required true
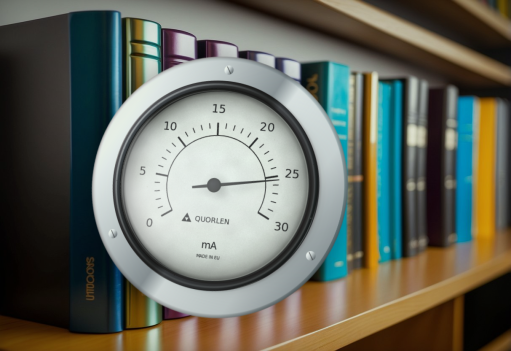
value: 25.5,mA
